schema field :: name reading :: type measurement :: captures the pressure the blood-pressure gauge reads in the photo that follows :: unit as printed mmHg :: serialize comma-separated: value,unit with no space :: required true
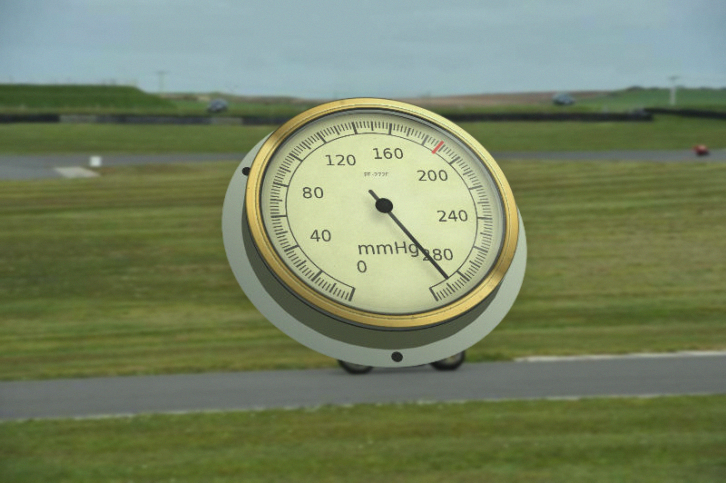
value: 290,mmHg
